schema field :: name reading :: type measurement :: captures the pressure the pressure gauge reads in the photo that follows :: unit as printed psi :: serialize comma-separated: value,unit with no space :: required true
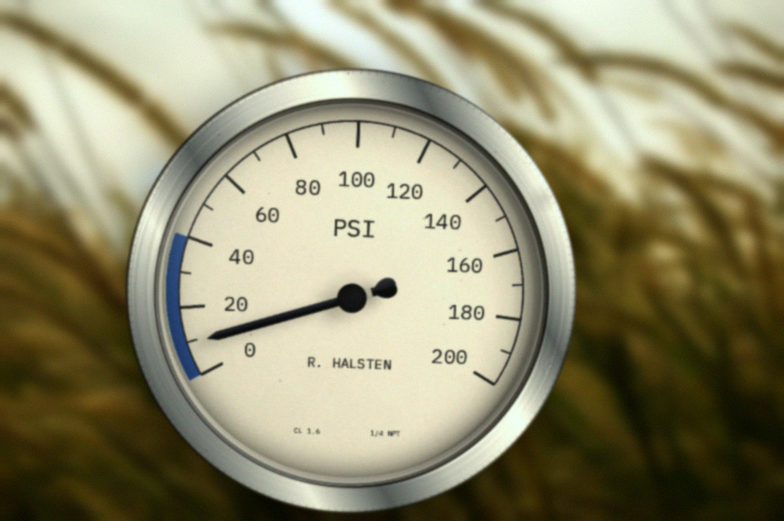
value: 10,psi
